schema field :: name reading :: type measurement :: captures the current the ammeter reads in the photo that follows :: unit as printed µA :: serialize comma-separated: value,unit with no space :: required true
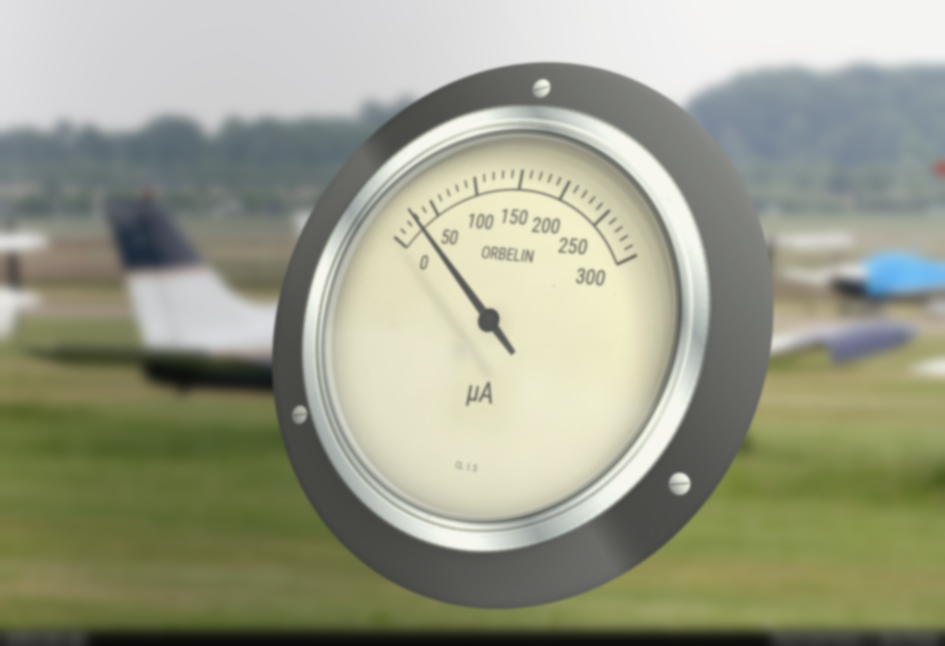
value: 30,µA
